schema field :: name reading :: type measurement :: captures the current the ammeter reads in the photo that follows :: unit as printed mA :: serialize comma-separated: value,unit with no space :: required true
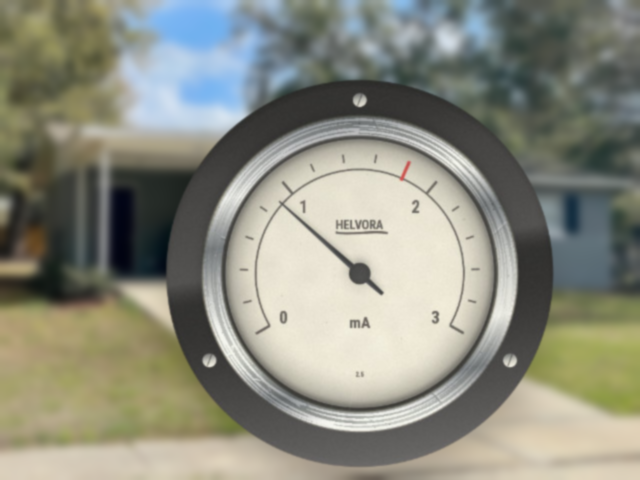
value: 0.9,mA
